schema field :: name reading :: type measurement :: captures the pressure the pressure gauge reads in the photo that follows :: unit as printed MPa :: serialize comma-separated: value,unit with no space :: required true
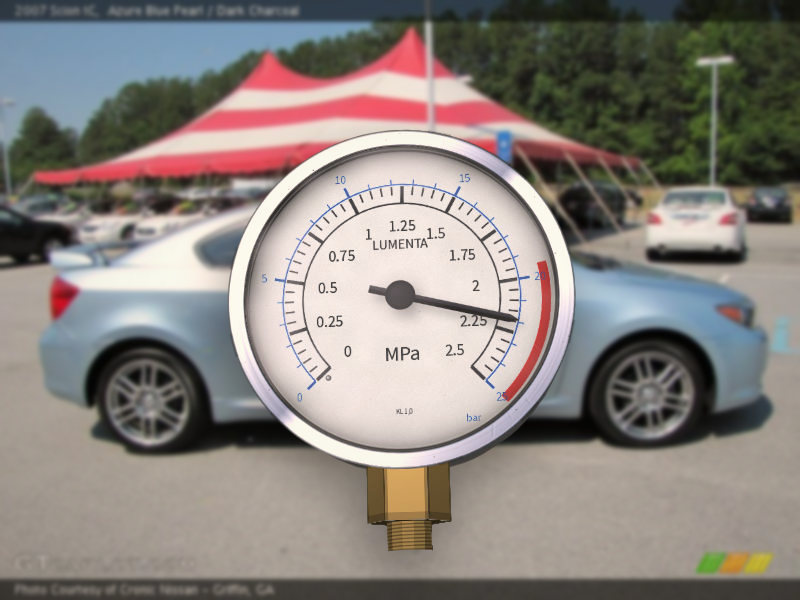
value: 2.2,MPa
